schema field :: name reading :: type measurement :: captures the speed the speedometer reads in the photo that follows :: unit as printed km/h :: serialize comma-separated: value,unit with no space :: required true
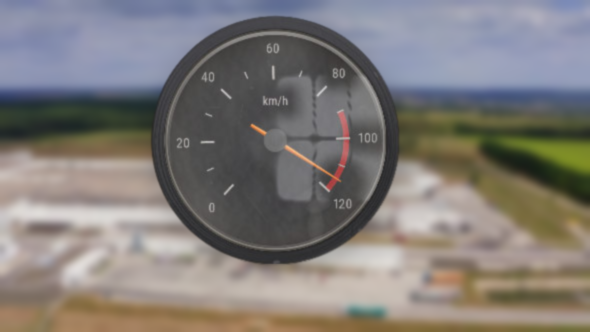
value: 115,km/h
